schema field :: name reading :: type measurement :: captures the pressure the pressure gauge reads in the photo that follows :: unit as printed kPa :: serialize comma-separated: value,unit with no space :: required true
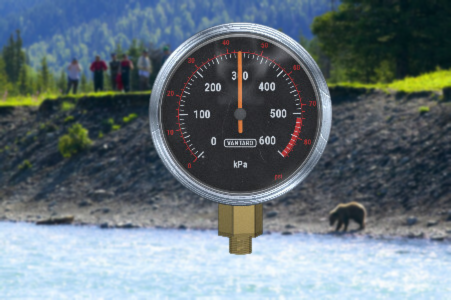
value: 300,kPa
